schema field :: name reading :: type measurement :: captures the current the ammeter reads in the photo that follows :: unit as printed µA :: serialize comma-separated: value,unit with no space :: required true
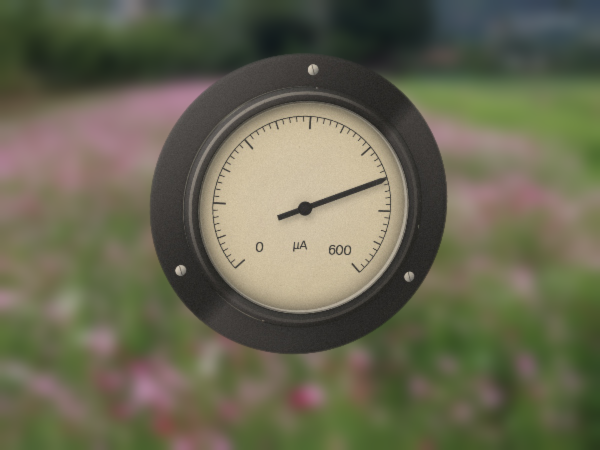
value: 450,µA
